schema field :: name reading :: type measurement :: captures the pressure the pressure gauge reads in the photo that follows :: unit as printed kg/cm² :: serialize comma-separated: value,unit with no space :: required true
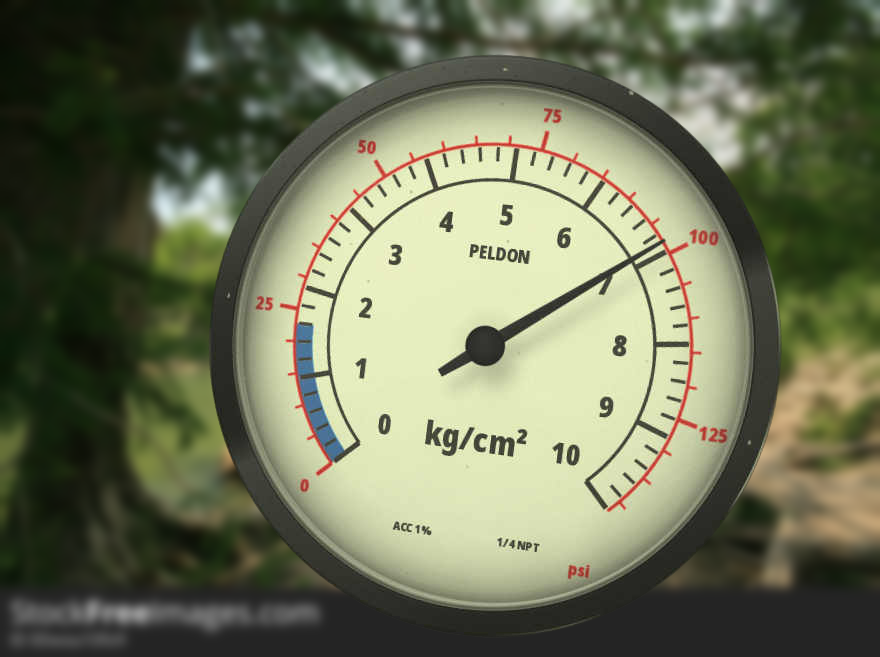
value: 6.9,kg/cm²
